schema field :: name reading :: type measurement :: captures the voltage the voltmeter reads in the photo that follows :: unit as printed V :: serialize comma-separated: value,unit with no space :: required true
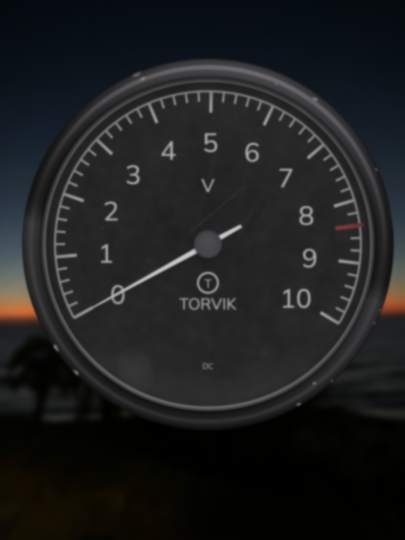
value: 0,V
